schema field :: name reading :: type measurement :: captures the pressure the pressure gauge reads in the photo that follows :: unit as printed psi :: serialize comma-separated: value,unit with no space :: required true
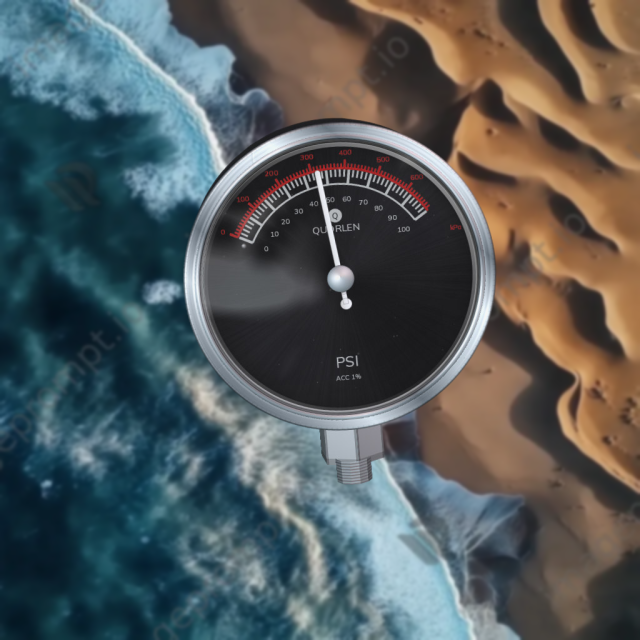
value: 46,psi
